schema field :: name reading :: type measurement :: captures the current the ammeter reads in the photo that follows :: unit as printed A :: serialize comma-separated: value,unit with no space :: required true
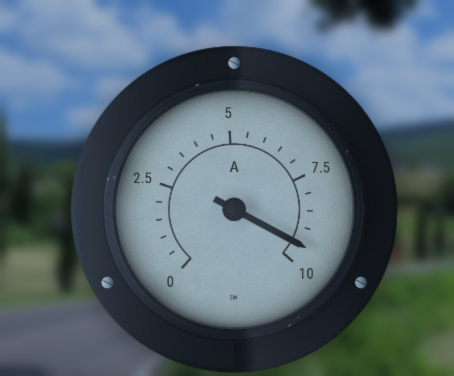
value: 9.5,A
